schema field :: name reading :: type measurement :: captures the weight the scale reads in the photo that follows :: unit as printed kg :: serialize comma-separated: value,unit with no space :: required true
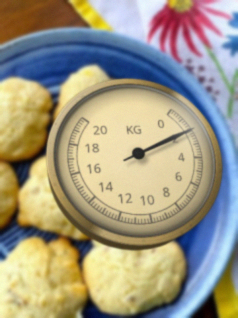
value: 2,kg
